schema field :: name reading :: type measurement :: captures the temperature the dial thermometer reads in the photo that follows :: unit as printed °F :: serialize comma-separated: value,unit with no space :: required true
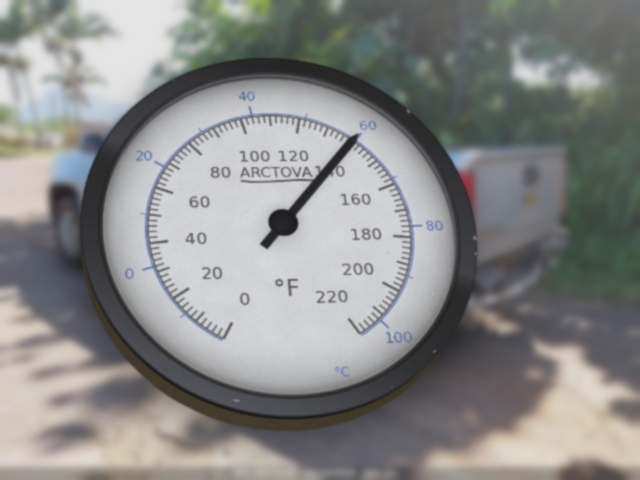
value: 140,°F
